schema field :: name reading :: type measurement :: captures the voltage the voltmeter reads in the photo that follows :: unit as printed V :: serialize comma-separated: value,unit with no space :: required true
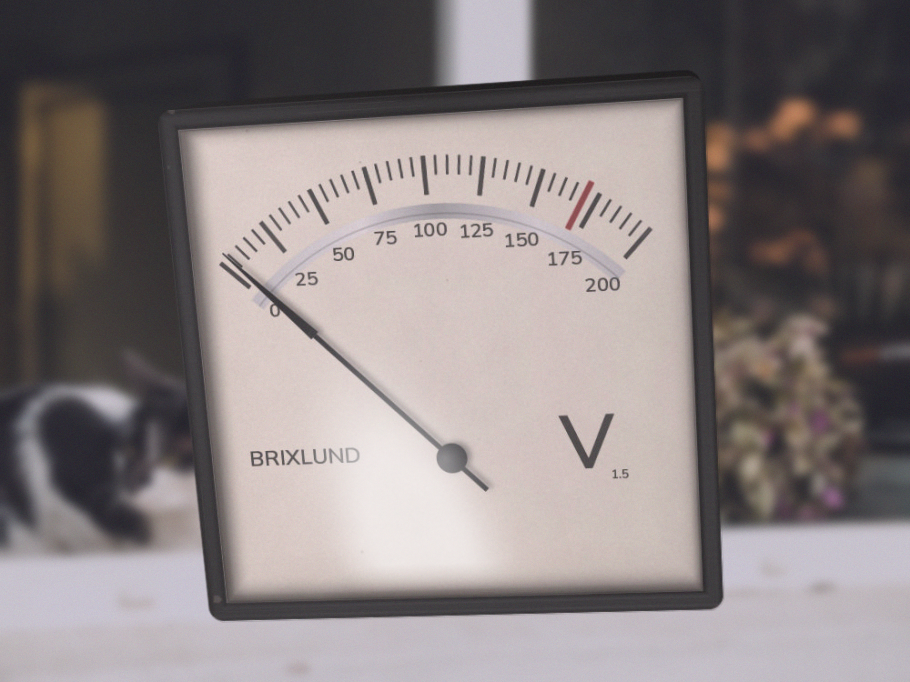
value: 5,V
